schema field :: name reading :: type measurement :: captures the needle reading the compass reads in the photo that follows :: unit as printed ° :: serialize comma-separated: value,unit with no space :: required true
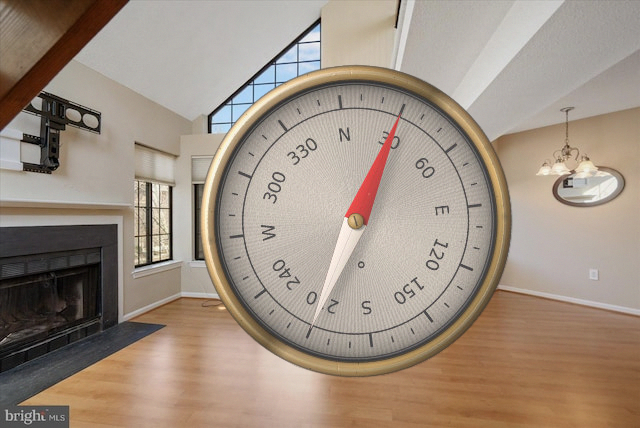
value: 30,°
